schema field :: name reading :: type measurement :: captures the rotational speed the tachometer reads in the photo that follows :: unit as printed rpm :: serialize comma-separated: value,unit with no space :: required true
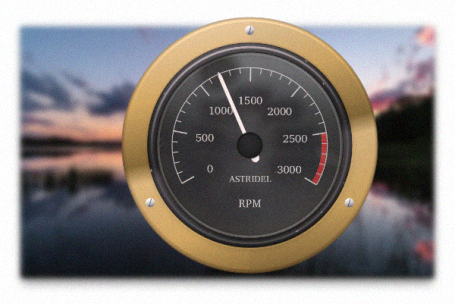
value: 1200,rpm
